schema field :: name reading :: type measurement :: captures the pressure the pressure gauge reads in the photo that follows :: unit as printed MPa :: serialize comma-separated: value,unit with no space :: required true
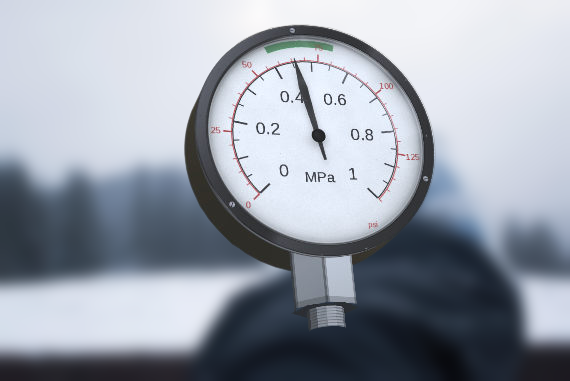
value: 0.45,MPa
